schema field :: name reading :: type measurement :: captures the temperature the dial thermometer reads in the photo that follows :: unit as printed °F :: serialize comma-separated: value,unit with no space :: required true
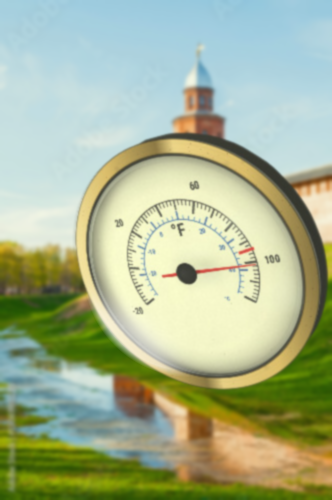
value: 100,°F
